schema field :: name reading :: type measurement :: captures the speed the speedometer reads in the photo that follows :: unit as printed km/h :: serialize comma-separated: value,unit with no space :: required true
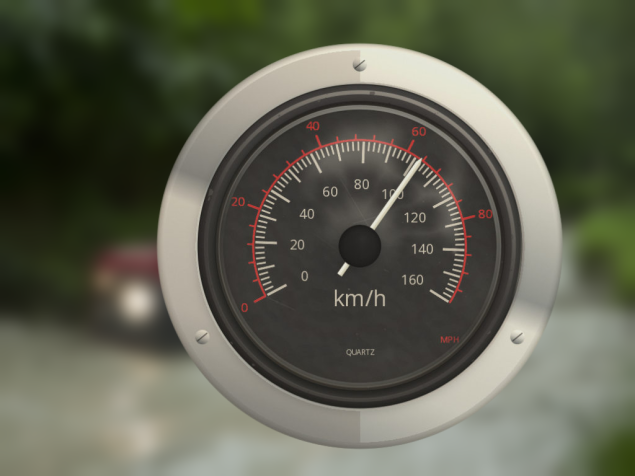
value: 102,km/h
